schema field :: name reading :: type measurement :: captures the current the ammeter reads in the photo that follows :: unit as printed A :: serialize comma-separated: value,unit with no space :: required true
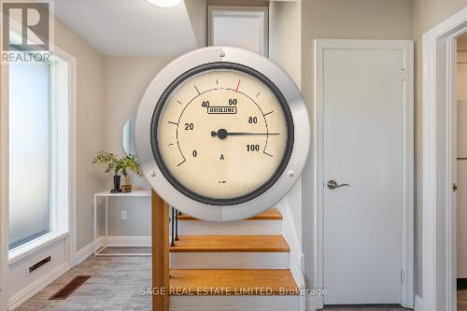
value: 90,A
